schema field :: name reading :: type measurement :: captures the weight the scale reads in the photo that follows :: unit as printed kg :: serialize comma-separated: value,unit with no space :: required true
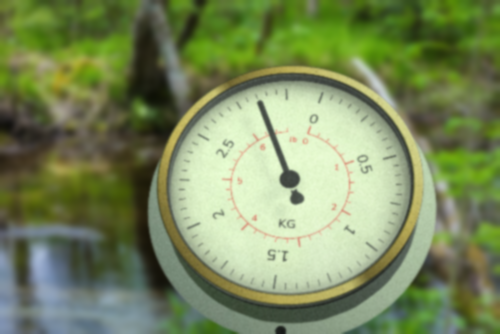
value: 2.85,kg
